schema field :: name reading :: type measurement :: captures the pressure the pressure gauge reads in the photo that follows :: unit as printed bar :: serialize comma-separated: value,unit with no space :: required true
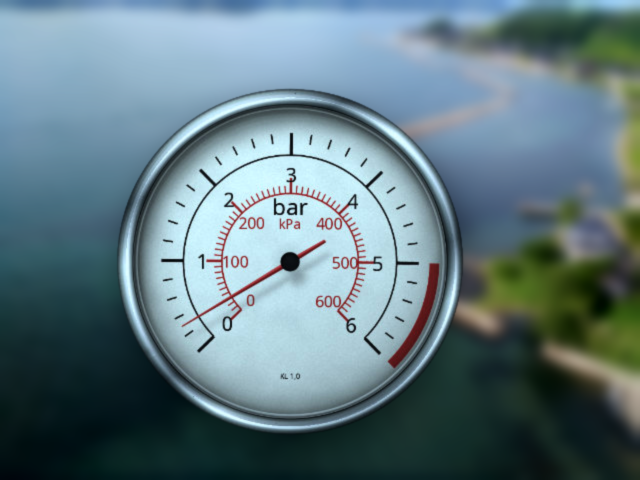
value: 0.3,bar
